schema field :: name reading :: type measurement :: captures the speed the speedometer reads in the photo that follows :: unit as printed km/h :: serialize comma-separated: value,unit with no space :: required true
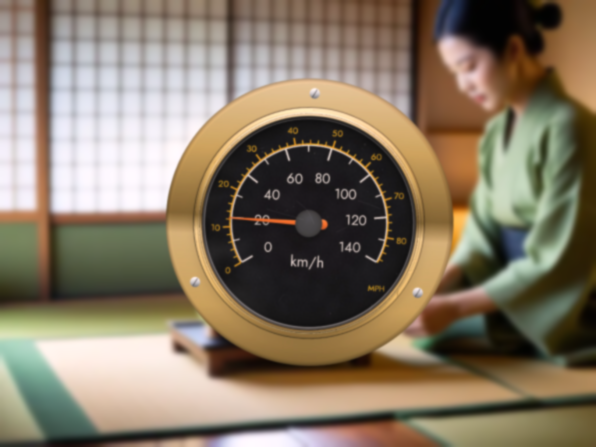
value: 20,km/h
